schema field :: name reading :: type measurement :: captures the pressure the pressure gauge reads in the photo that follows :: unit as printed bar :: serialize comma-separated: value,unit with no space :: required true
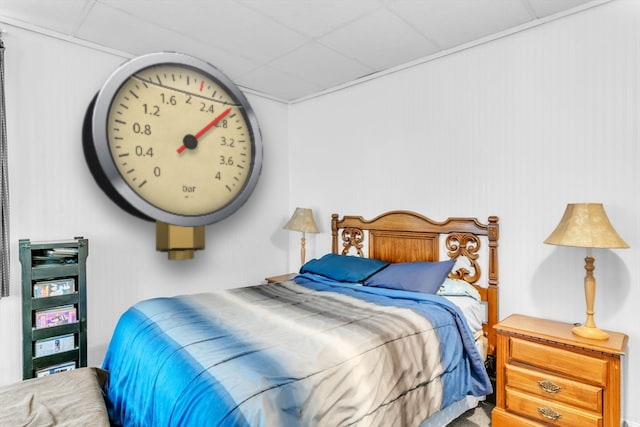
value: 2.7,bar
